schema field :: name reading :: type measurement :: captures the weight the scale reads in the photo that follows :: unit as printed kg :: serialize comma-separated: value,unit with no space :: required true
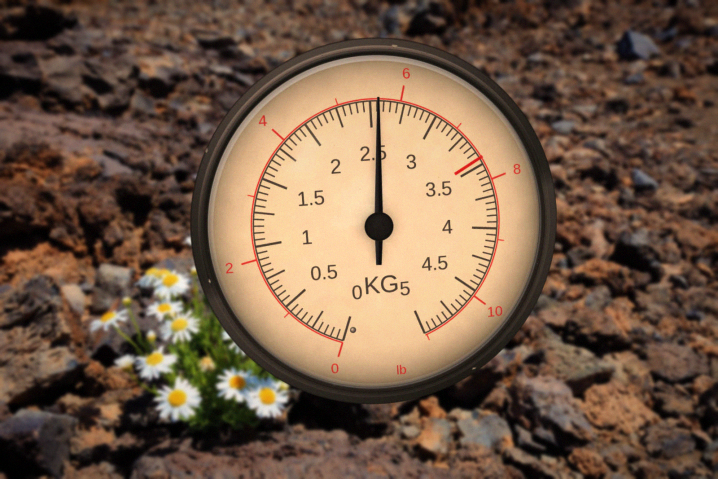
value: 2.55,kg
